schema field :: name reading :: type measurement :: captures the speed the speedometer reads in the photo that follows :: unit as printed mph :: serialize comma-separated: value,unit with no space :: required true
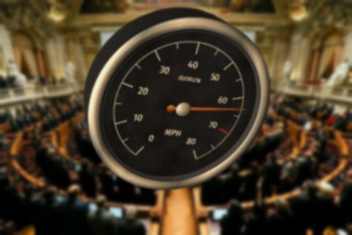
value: 62.5,mph
